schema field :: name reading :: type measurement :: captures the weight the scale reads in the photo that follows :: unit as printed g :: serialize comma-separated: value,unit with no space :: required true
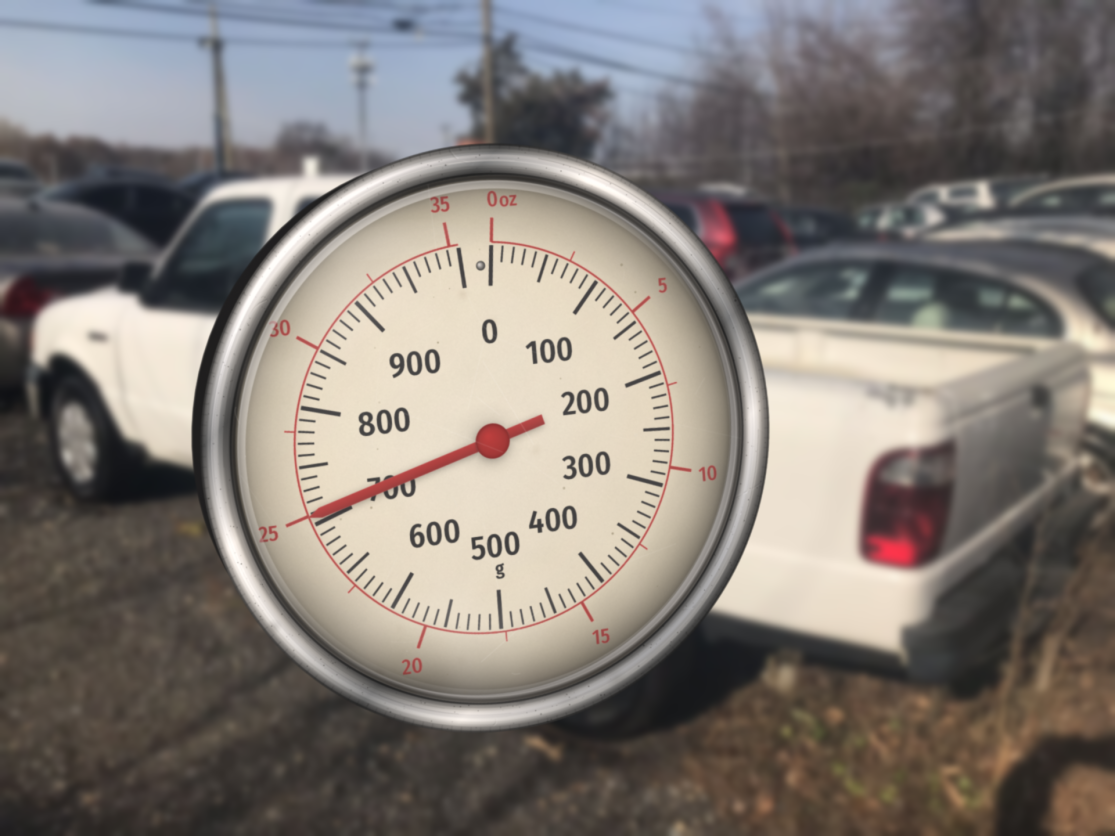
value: 710,g
